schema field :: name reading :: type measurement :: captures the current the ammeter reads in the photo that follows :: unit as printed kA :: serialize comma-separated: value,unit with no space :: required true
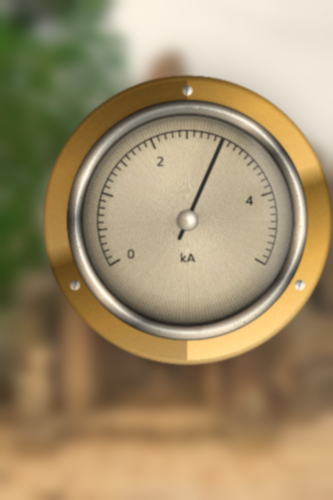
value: 3,kA
